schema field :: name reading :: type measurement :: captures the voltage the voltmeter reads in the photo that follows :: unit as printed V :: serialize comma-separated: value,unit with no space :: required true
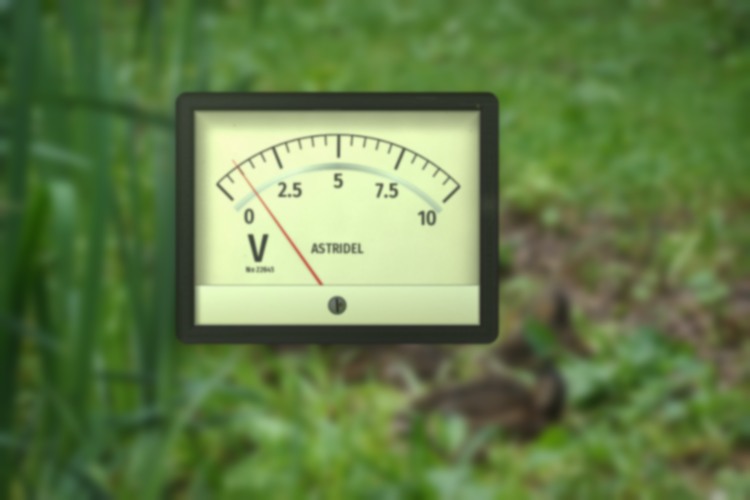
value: 1,V
